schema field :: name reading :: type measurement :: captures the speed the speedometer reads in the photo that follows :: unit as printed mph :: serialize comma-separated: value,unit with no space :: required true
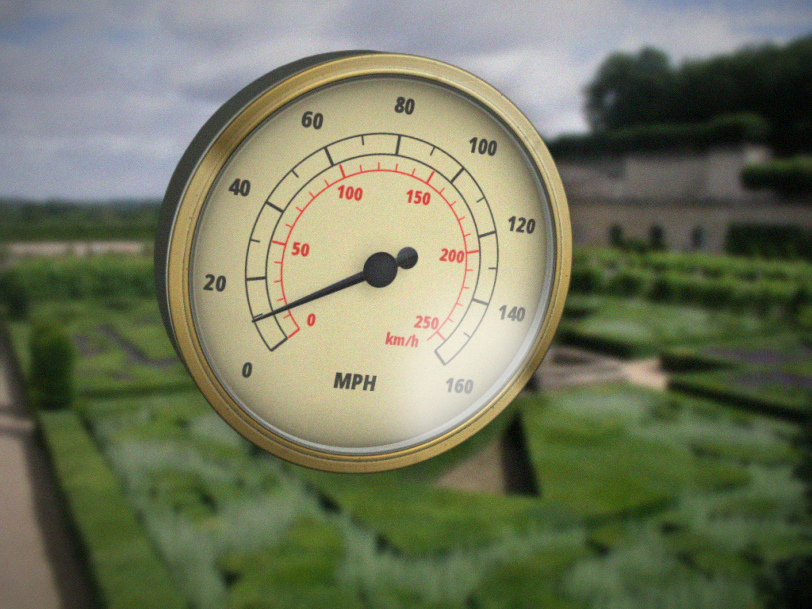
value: 10,mph
